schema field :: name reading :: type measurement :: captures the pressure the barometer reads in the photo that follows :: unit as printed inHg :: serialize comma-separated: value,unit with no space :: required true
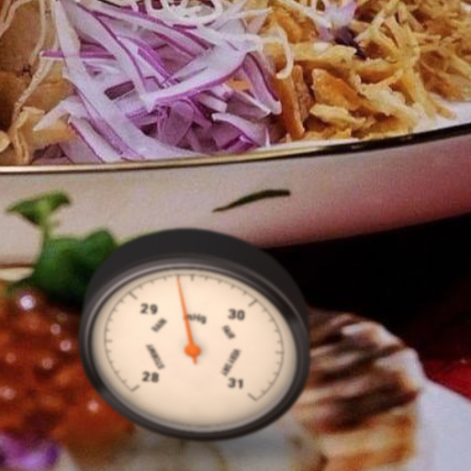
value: 29.4,inHg
